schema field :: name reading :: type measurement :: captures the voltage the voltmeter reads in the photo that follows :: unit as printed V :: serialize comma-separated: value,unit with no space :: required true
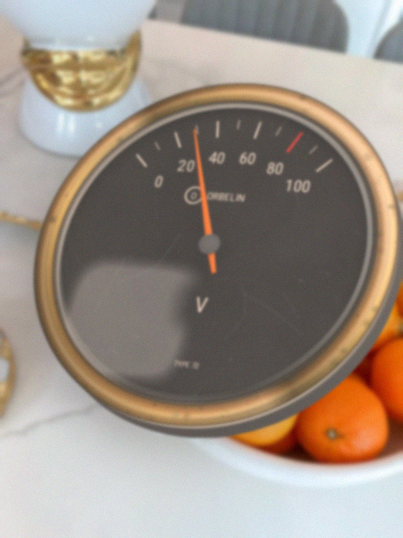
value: 30,V
